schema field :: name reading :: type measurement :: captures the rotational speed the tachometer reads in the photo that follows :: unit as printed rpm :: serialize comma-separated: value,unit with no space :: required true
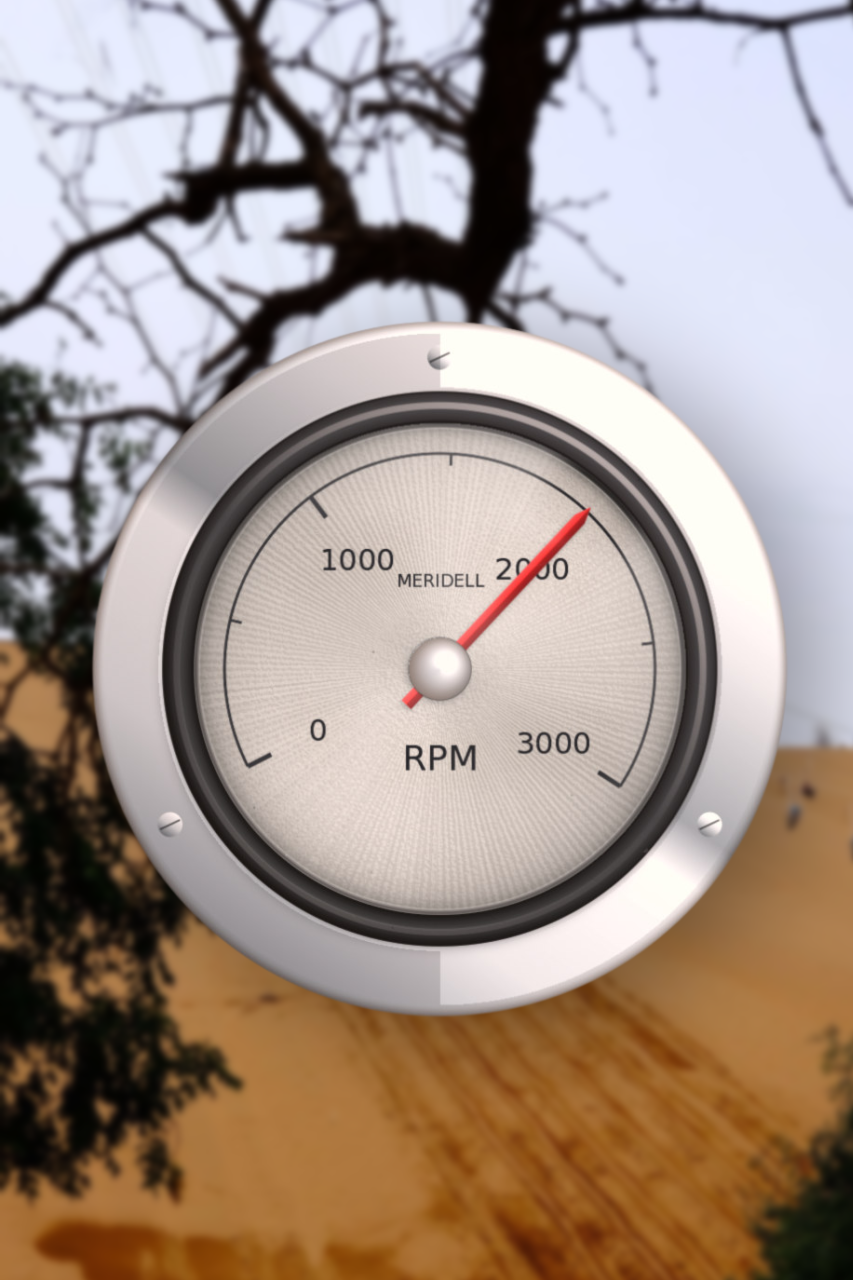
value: 2000,rpm
